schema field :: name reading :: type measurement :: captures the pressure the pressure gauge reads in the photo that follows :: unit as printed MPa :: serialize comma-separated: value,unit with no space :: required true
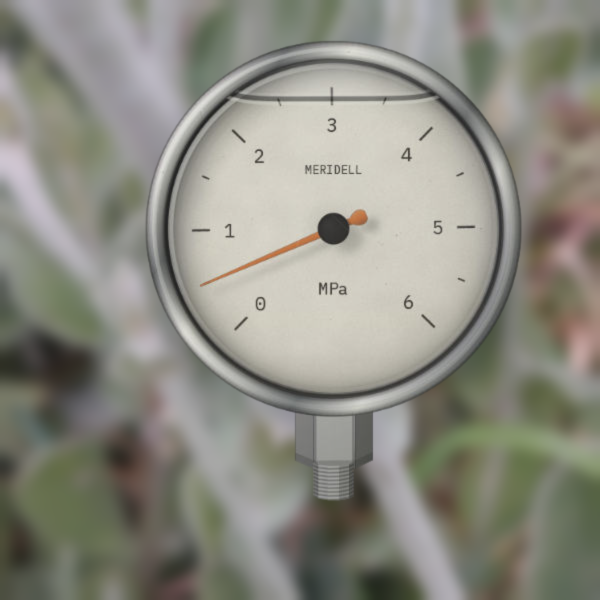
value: 0.5,MPa
